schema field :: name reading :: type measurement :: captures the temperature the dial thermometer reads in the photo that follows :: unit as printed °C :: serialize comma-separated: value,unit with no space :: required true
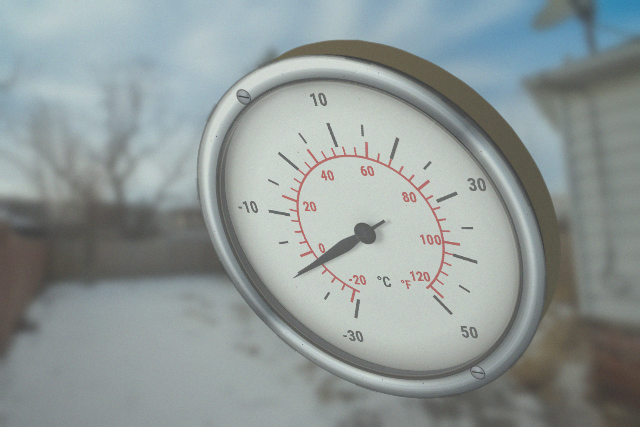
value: -20,°C
